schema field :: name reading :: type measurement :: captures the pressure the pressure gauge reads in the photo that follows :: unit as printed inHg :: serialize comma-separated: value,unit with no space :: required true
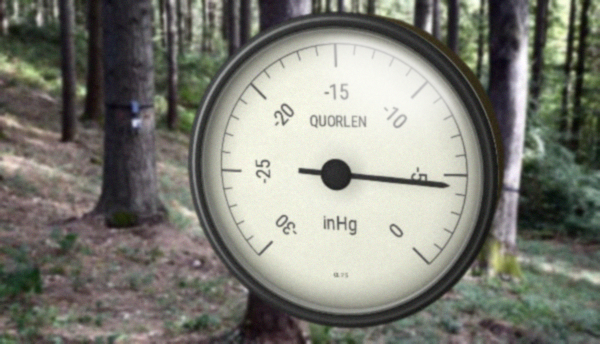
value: -4.5,inHg
